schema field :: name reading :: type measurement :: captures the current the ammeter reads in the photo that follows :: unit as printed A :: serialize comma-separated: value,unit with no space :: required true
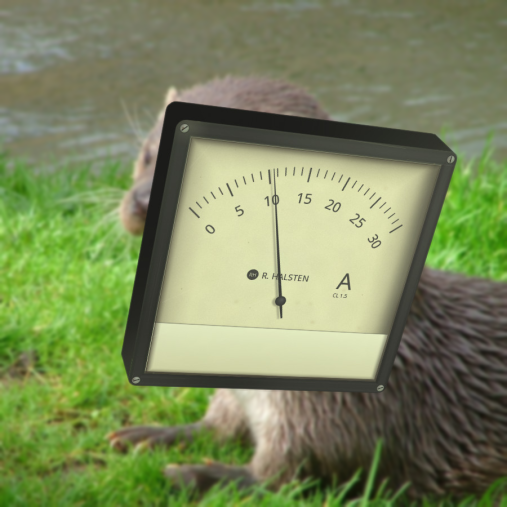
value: 10.5,A
